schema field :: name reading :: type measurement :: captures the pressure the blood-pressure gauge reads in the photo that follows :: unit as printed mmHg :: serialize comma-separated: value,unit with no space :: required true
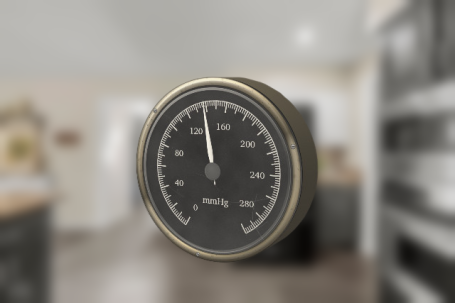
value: 140,mmHg
